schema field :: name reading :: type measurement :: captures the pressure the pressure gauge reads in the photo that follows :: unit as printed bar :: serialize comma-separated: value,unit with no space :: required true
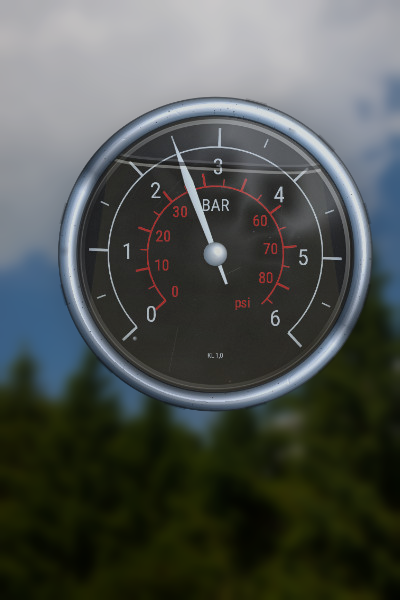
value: 2.5,bar
